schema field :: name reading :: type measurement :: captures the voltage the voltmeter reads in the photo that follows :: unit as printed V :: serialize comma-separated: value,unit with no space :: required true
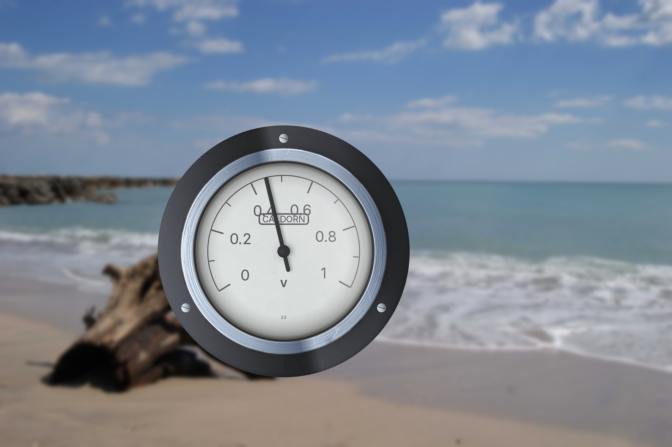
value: 0.45,V
